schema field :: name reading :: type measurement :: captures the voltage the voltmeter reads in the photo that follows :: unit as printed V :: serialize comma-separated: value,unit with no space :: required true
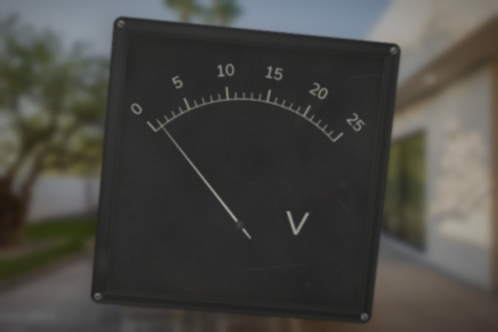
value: 1,V
